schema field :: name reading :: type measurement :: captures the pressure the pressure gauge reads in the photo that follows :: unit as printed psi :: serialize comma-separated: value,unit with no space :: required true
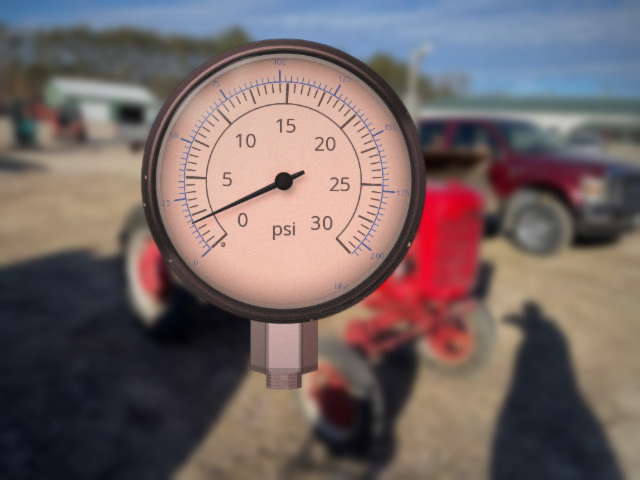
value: 2,psi
